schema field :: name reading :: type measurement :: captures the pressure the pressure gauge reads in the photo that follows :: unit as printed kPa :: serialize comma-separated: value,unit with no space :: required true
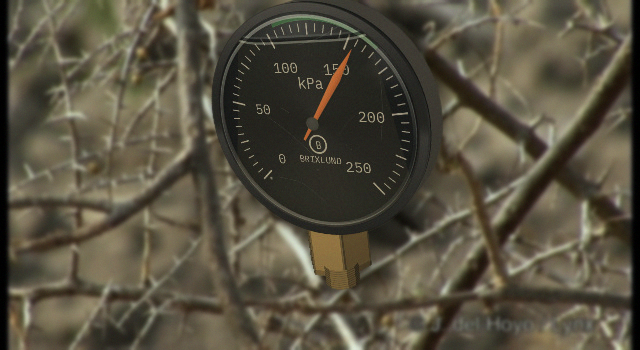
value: 155,kPa
